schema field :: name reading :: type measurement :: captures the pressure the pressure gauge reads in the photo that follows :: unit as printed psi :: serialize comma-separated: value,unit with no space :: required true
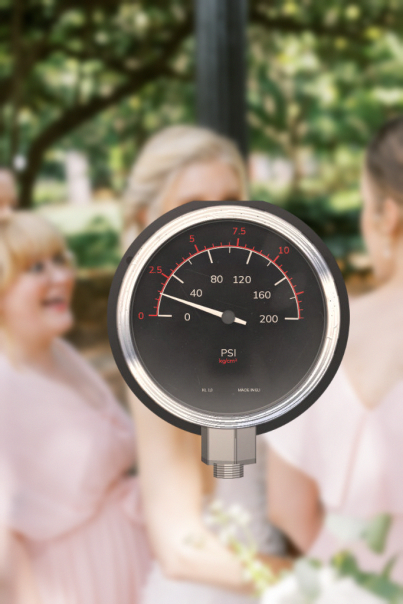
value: 20,psi
